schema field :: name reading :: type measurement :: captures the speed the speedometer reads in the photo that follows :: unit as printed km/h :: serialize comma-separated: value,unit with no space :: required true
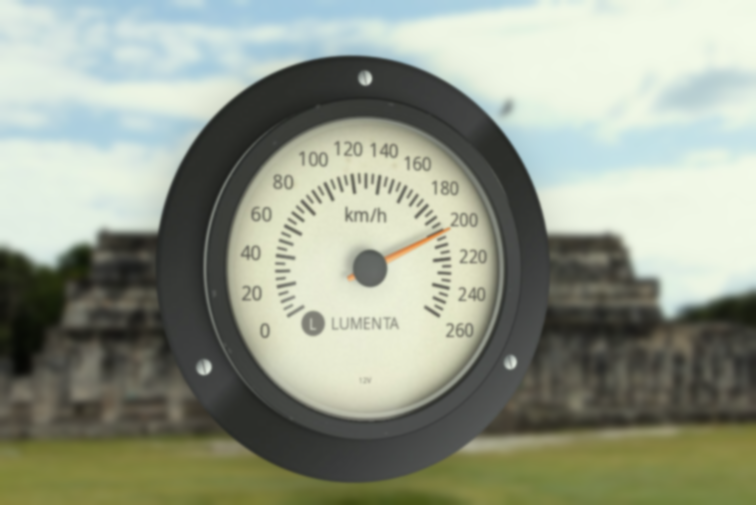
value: 200,km/h
